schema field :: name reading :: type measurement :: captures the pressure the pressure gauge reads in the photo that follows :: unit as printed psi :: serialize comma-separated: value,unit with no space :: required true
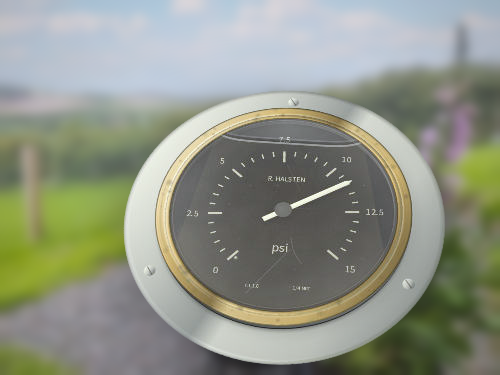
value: 11,psi
